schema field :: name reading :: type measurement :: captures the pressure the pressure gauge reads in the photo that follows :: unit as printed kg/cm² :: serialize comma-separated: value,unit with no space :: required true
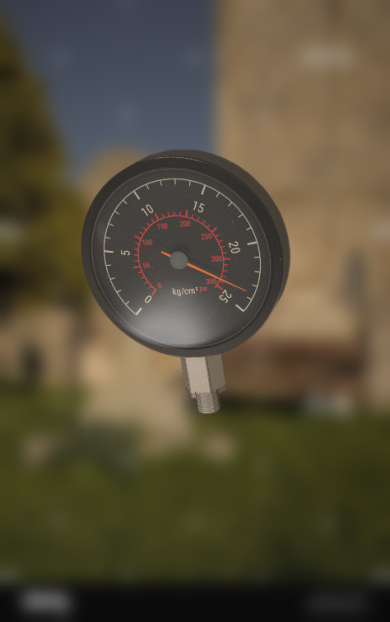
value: 23.5,kg/cm²
